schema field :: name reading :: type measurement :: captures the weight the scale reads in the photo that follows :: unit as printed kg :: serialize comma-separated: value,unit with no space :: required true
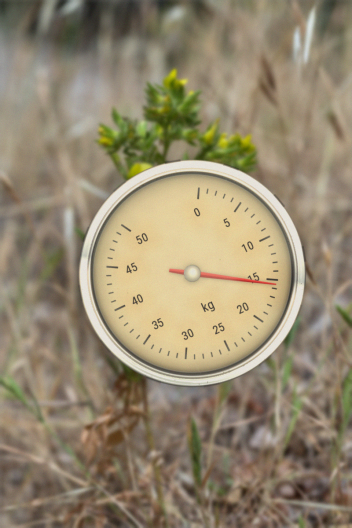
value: 15.5,kg
